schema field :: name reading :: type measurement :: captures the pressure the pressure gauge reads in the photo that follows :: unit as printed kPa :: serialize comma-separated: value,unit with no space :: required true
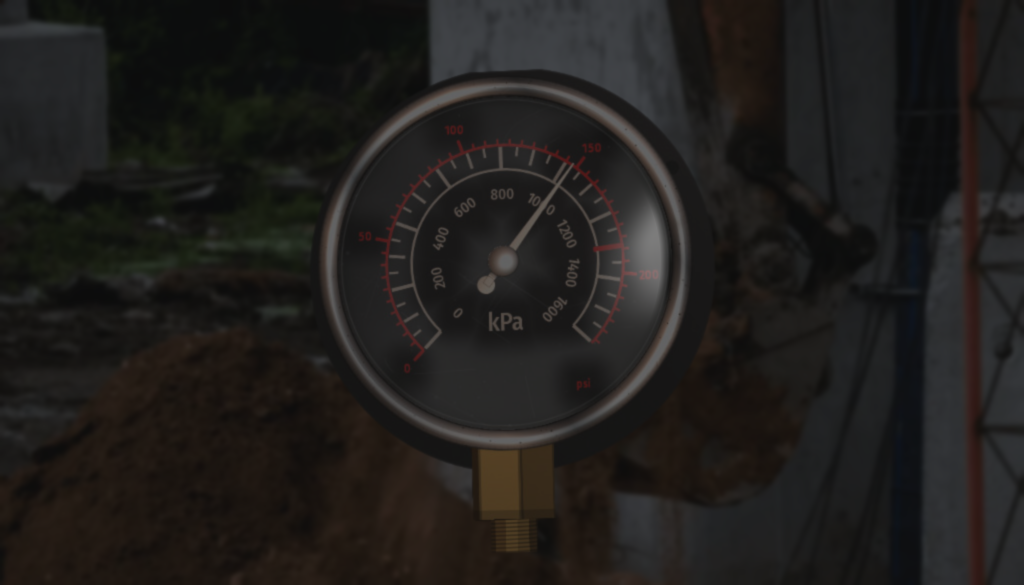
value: 1025,kPa
